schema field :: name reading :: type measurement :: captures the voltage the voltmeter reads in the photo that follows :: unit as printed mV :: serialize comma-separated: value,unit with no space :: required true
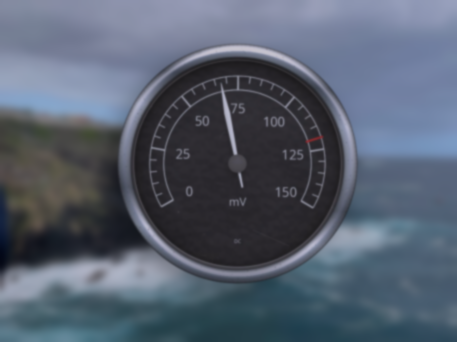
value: 67.5,mV
